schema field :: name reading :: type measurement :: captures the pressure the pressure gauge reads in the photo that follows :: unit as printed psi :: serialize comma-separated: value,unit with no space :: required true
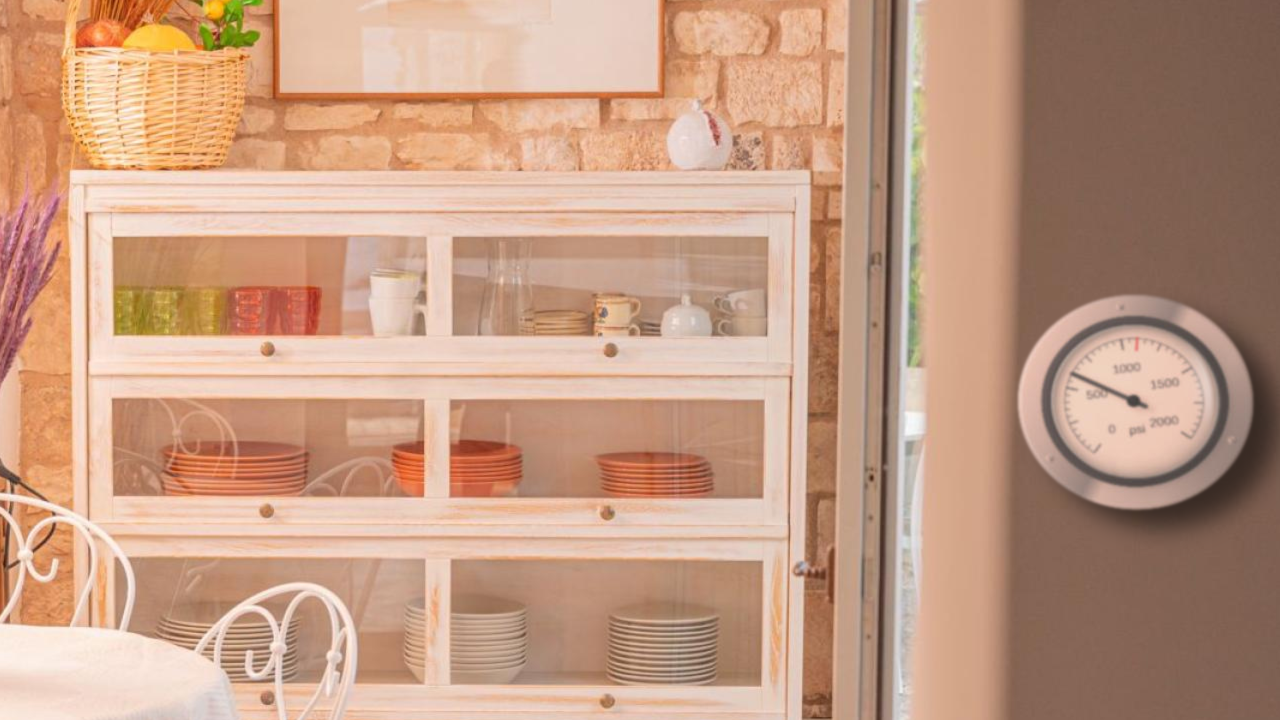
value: 600,psi
